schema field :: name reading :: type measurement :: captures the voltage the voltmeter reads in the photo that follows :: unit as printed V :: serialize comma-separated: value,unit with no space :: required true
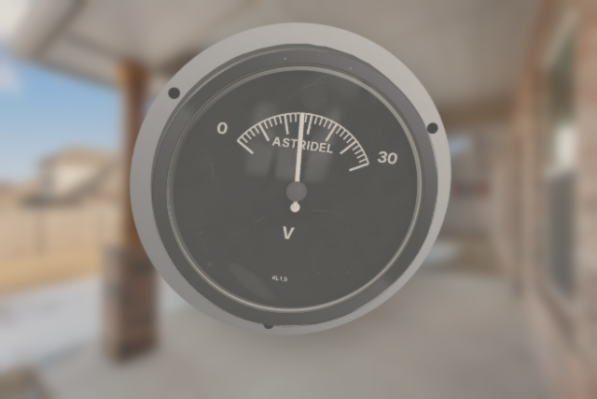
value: 13,V
